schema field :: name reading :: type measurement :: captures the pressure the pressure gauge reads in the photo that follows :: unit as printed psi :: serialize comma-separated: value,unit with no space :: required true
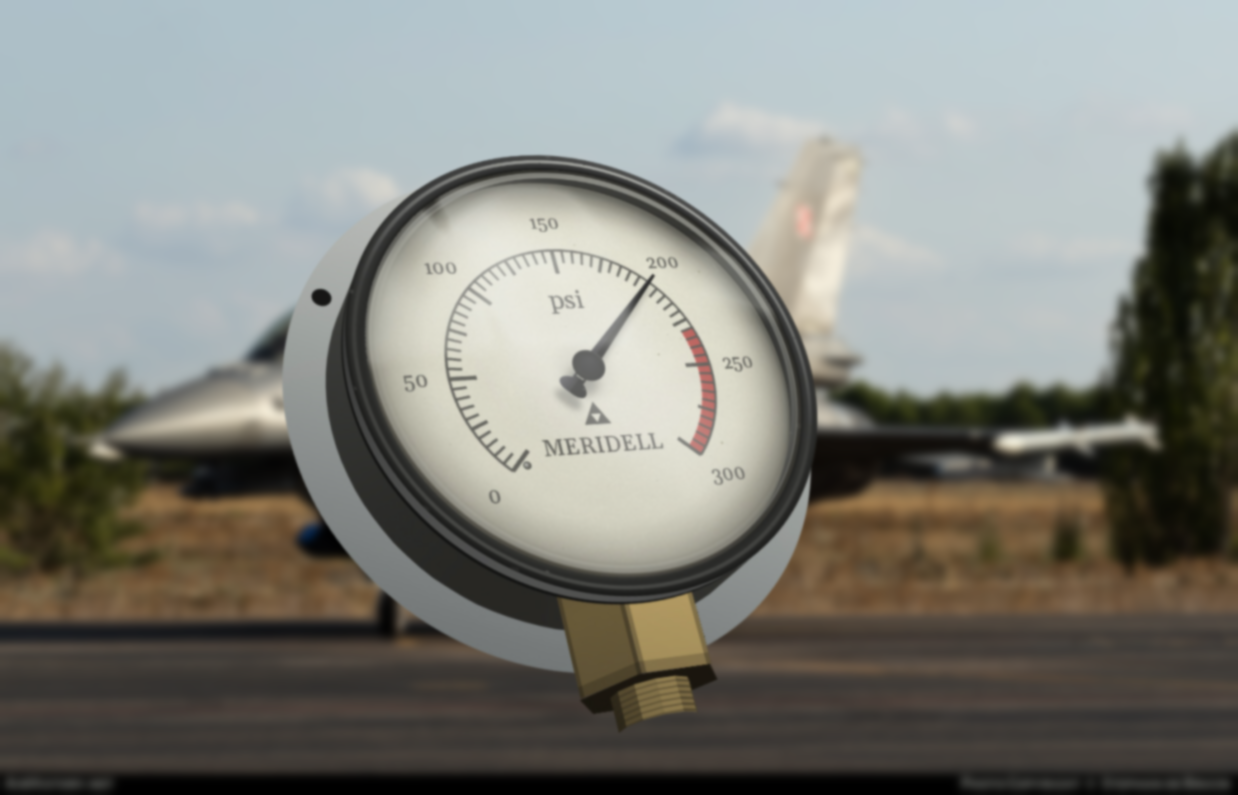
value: 200,psi
